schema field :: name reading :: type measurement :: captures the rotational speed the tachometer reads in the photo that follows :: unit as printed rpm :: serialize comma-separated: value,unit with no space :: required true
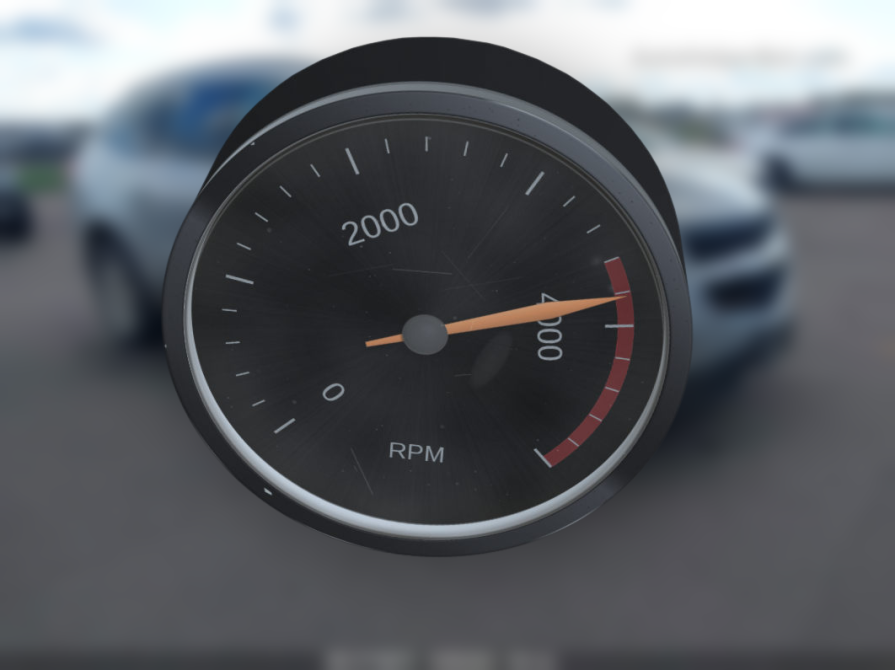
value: 3800,rpm
